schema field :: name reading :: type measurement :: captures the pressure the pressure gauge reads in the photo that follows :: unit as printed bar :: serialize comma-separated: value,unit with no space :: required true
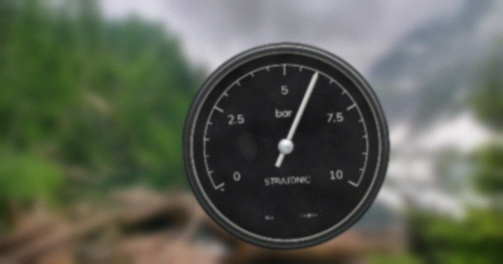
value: 6,bar
